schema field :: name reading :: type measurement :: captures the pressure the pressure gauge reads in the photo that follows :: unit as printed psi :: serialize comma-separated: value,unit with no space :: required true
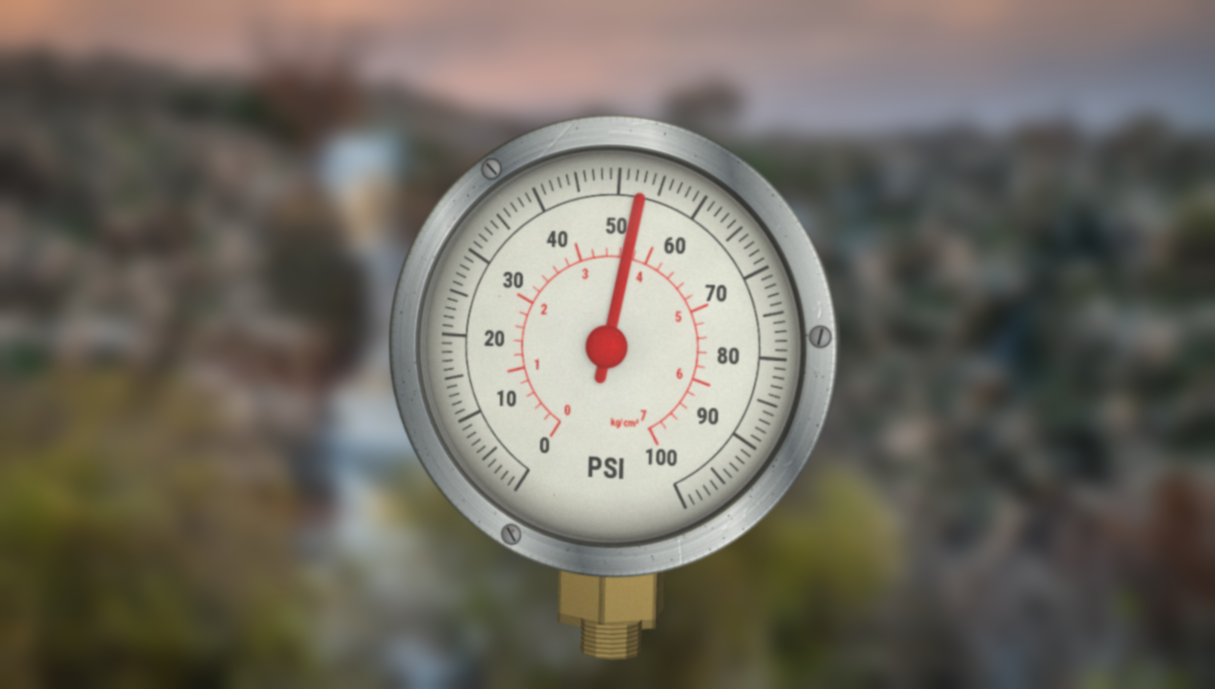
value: 53,psi
